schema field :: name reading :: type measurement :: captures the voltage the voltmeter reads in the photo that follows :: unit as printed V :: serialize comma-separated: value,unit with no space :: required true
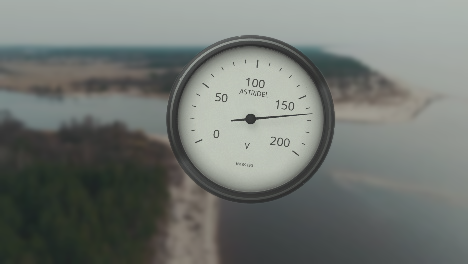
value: 165,V
